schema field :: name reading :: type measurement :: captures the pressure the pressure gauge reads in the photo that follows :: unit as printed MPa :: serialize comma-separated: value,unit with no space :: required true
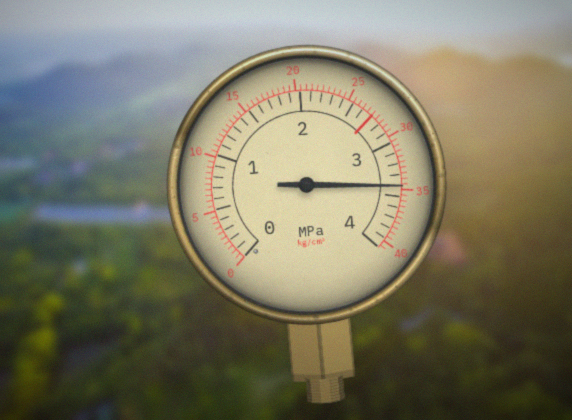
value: 3.4,MPa
